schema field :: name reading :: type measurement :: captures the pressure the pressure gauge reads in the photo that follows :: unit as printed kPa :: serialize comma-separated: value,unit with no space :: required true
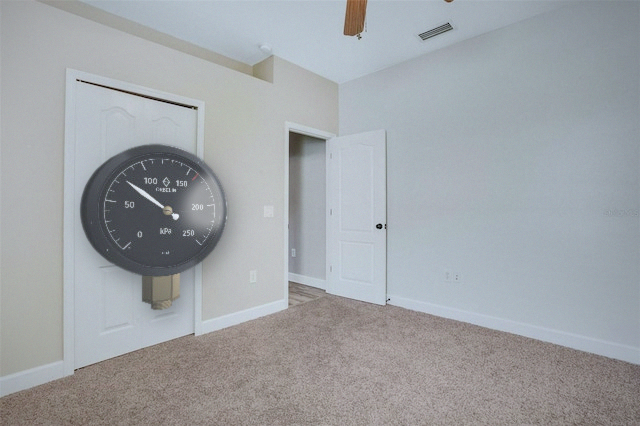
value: 75,kPa
